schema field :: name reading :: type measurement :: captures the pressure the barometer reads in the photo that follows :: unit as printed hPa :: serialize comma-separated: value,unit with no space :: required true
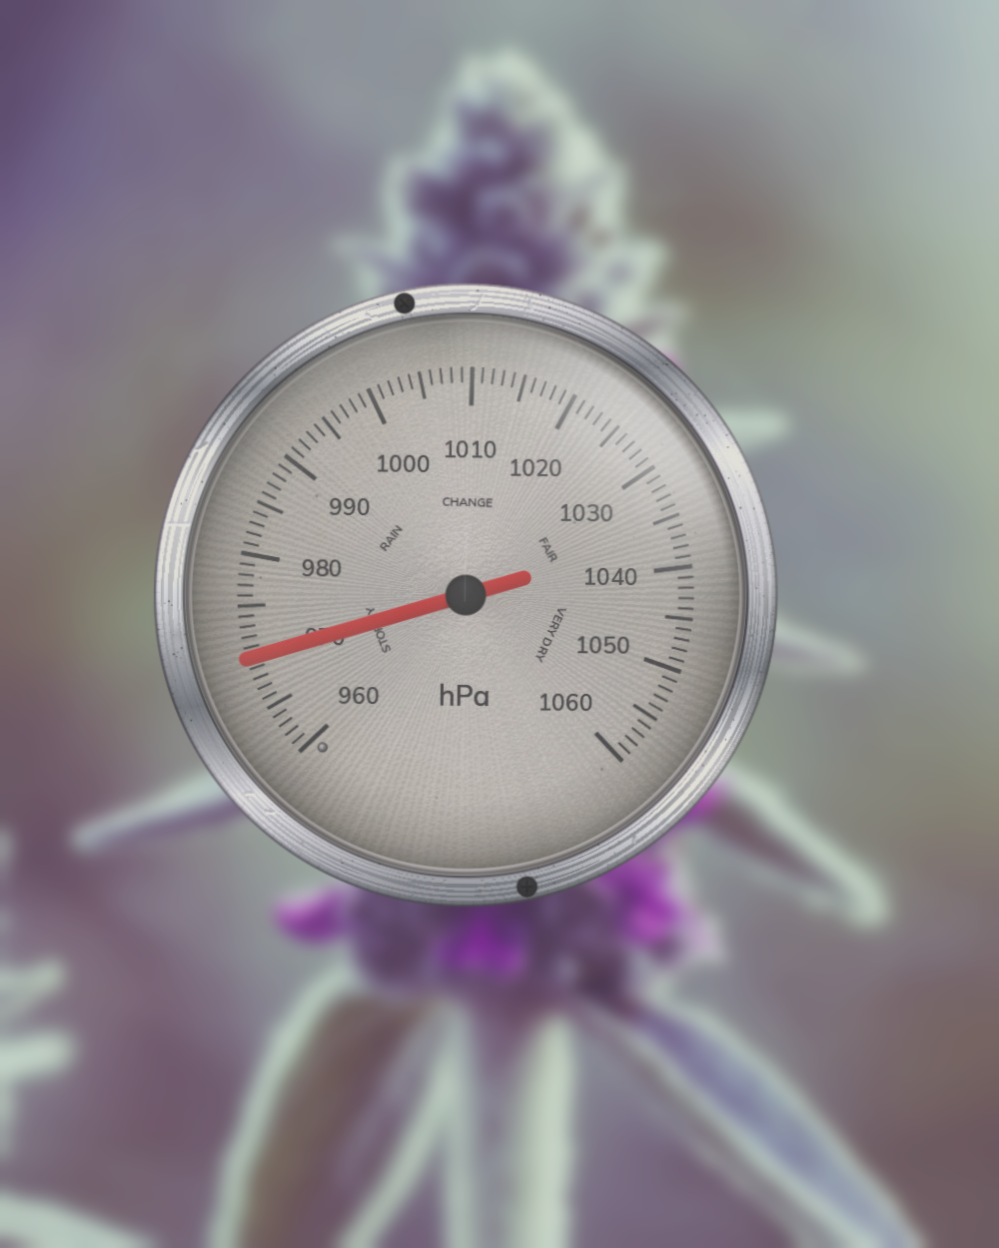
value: 970,hPa
